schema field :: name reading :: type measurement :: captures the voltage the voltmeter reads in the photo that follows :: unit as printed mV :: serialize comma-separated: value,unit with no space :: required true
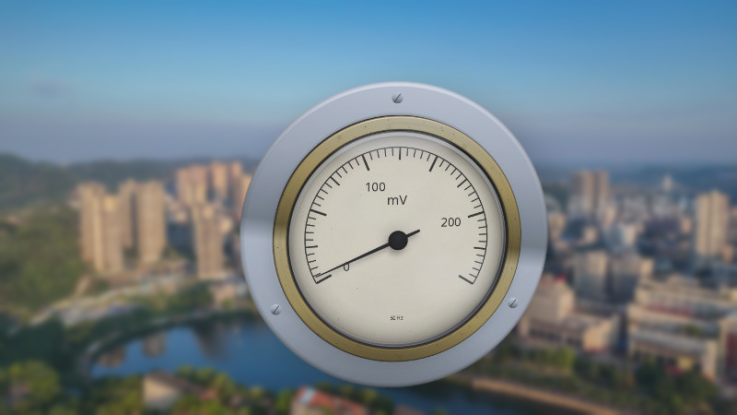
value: 5,mV
